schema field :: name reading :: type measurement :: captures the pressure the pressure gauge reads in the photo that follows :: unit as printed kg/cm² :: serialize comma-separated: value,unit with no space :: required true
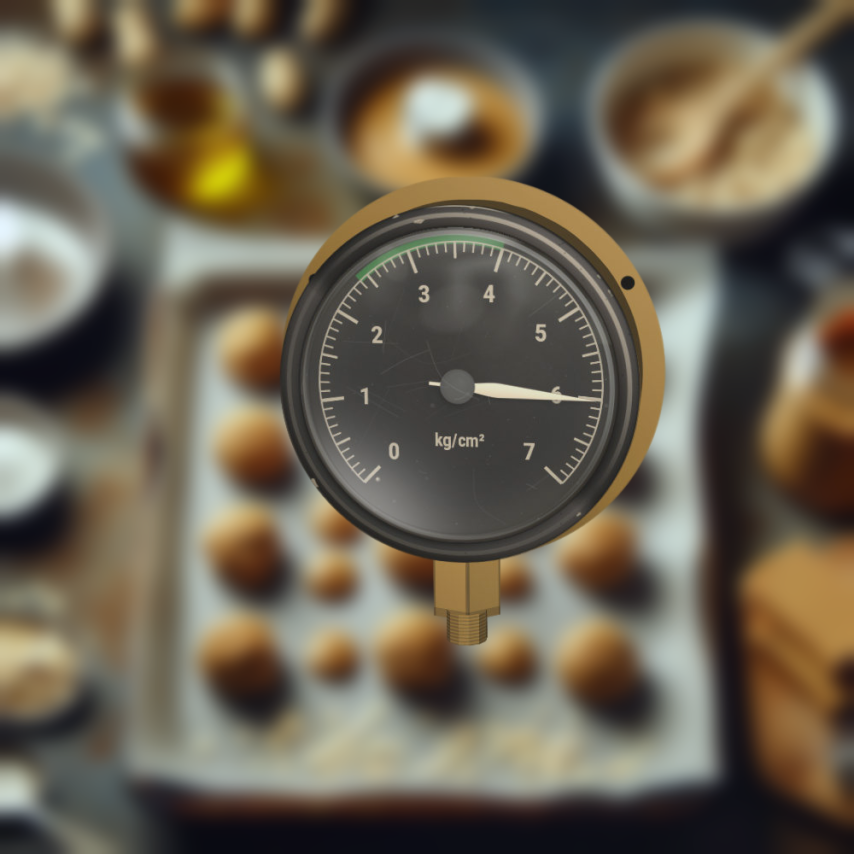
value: 6,kg/cm²
